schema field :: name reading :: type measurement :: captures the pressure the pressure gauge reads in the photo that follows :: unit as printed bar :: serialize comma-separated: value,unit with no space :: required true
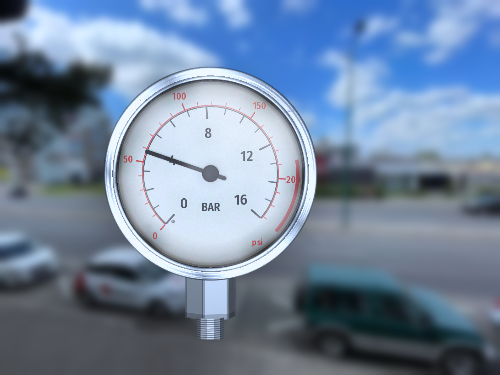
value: 4,bar
